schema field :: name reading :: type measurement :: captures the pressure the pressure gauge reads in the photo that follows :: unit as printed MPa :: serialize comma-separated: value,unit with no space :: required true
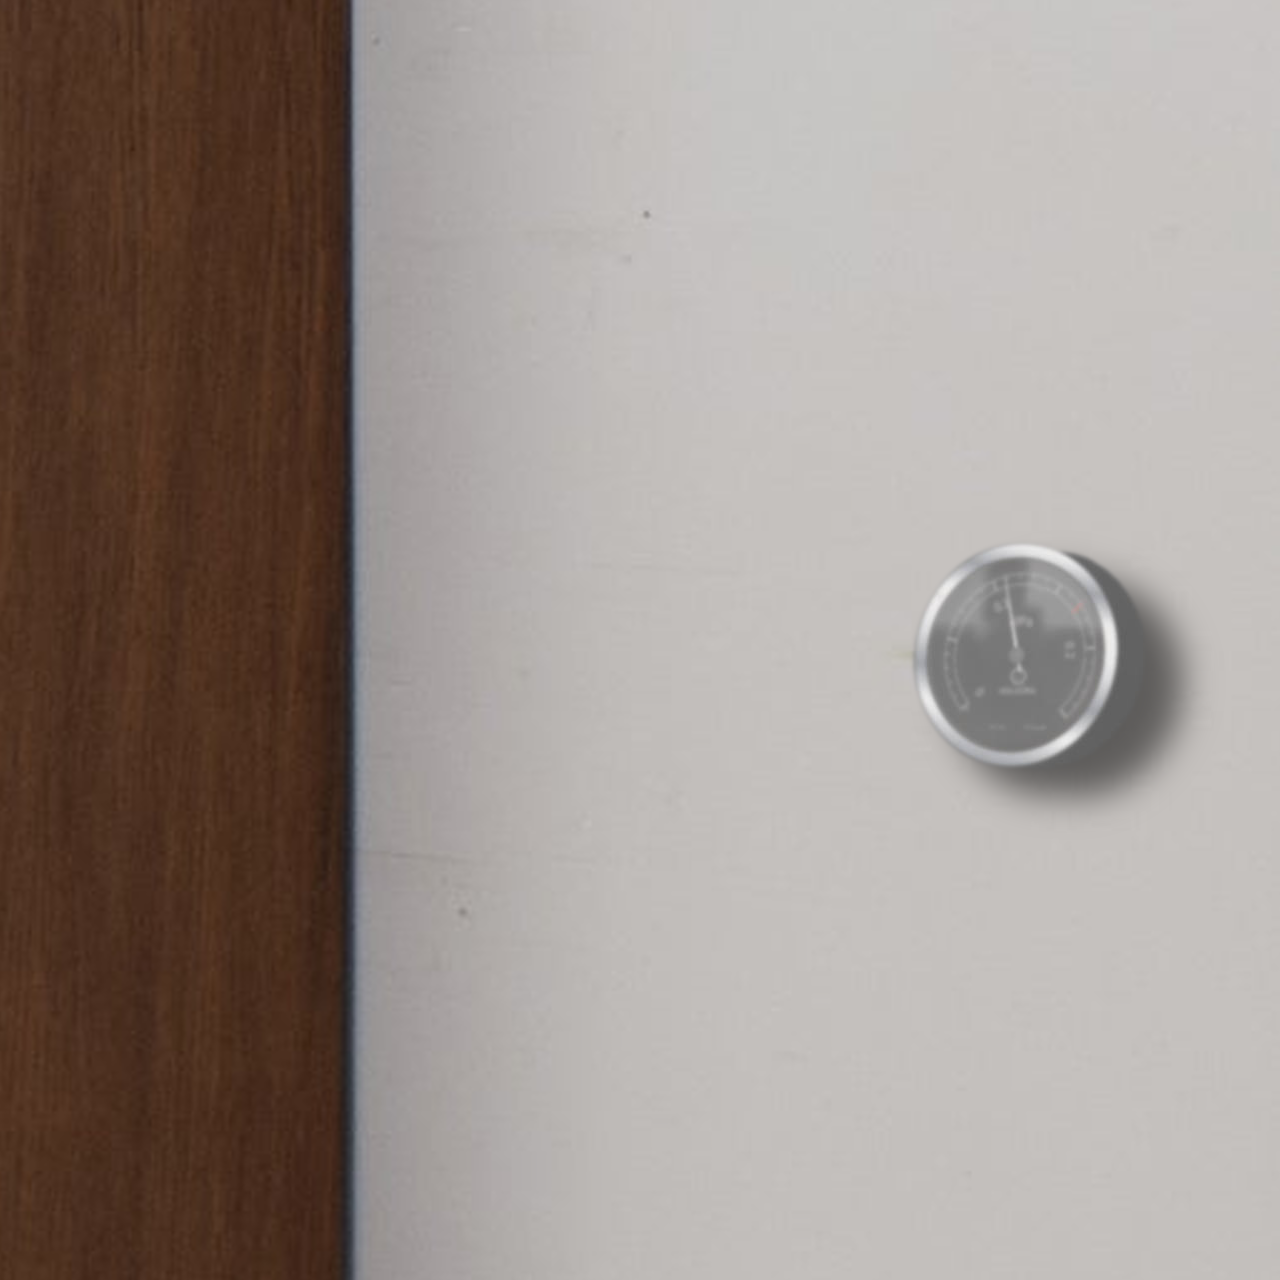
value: 0.11,MPa
